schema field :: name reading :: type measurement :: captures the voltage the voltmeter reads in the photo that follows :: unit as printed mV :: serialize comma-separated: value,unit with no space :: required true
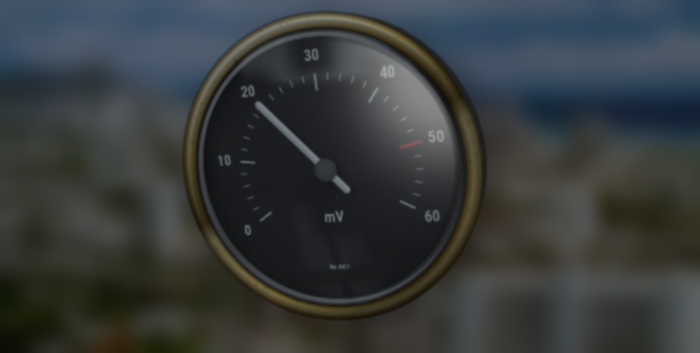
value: 20,mV
